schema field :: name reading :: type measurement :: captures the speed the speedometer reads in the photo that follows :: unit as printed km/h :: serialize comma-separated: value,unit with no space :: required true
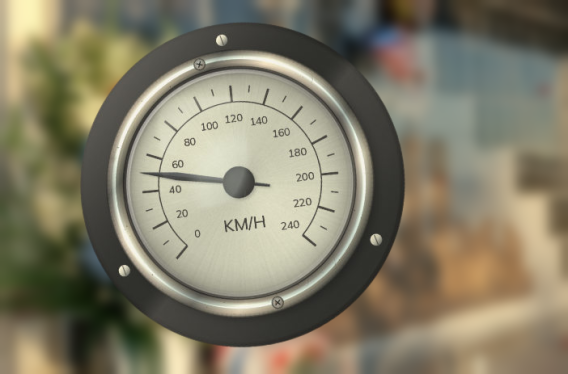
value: 50,km/h
